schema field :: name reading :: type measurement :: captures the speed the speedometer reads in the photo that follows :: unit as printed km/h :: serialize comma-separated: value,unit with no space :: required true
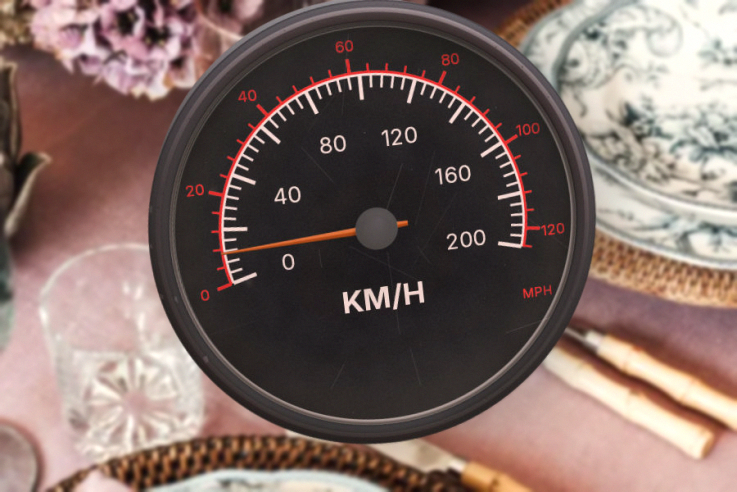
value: 12,km/h
